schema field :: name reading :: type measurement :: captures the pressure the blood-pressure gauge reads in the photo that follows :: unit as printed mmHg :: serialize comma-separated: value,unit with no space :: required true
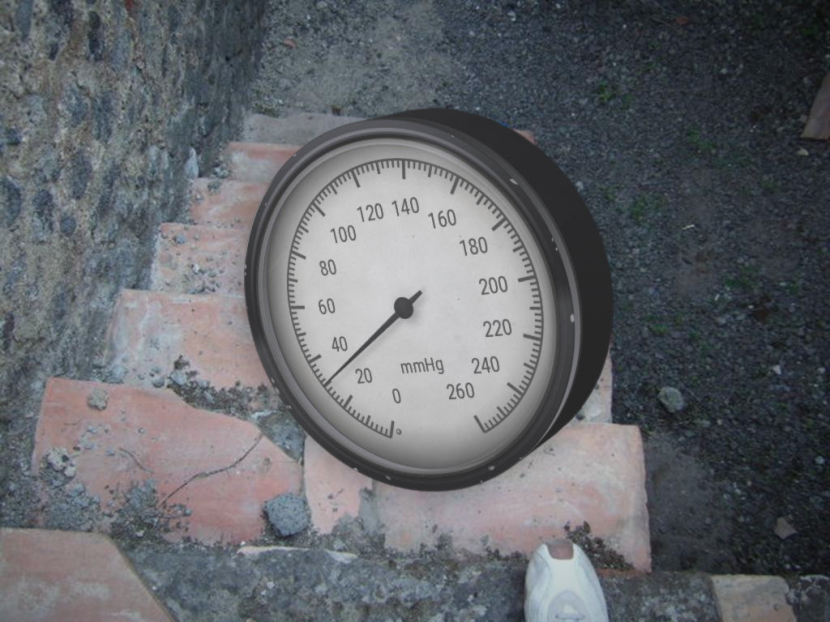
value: 30,mmHg
